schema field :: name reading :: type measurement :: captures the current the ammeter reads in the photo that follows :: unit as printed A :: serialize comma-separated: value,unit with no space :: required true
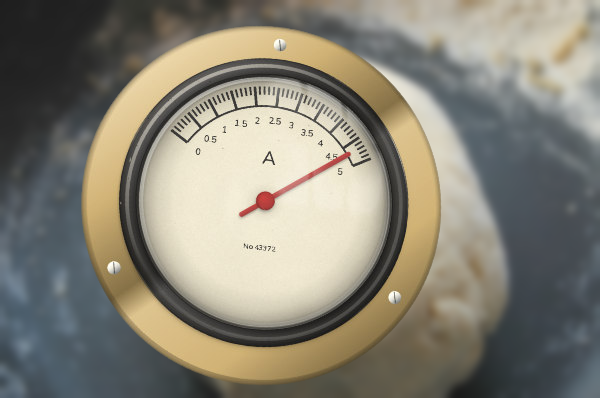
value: 4.7,A
